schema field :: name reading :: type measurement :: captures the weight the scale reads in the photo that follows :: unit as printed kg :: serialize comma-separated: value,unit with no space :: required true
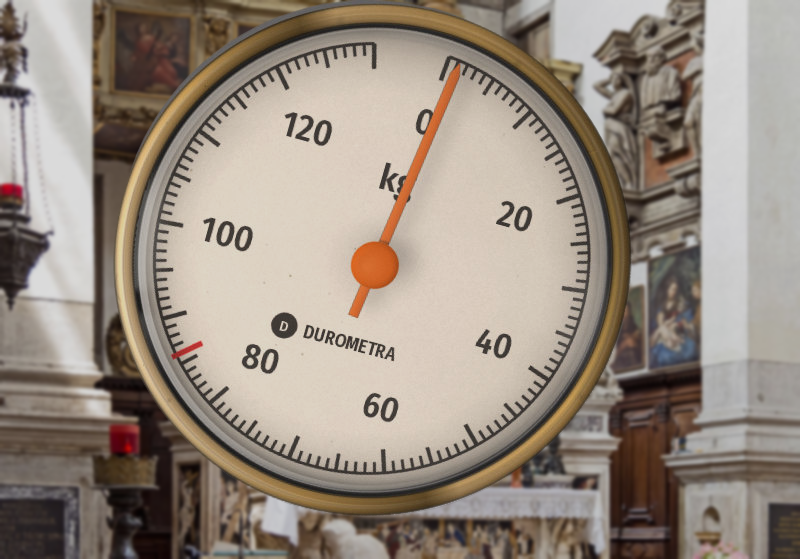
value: 1,kg
